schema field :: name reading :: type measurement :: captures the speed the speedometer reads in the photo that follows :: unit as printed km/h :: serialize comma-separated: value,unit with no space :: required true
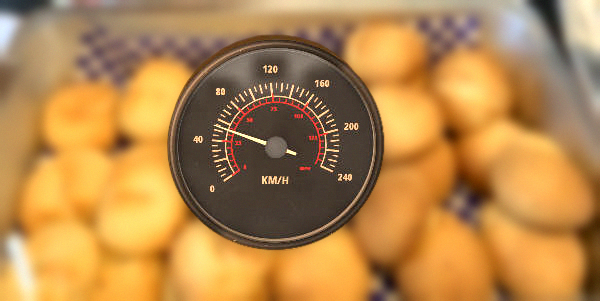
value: 55,km/h
